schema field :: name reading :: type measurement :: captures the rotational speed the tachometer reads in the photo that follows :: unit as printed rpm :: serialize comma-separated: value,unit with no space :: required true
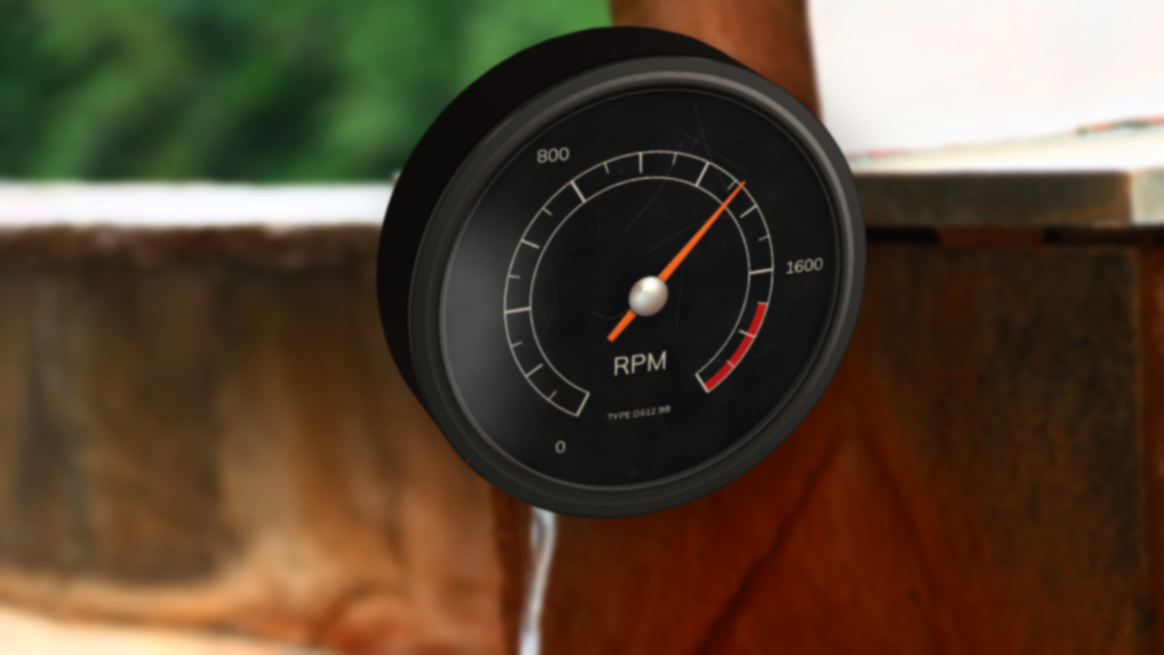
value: 1300,rpm
